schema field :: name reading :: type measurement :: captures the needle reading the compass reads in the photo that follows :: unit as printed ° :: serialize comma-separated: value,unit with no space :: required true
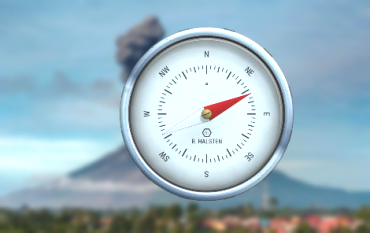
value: 65,°
